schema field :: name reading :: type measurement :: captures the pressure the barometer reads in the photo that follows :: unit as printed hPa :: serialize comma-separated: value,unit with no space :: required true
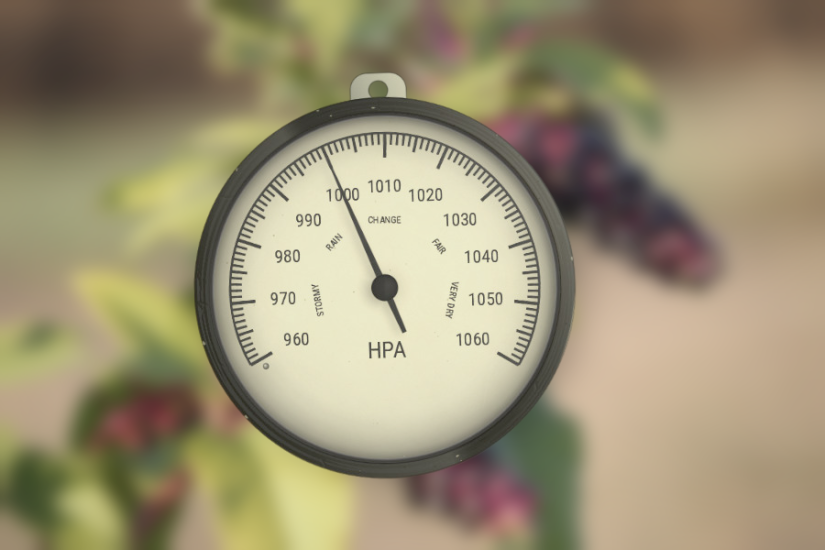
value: 1000,hPa
